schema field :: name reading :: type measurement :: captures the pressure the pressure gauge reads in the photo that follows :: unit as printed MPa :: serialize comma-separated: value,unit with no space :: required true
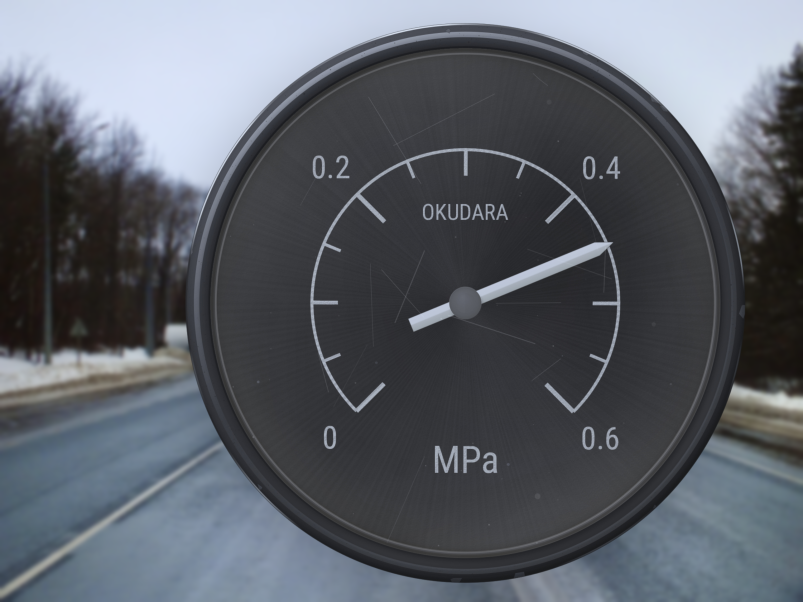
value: 0.45,MPa
